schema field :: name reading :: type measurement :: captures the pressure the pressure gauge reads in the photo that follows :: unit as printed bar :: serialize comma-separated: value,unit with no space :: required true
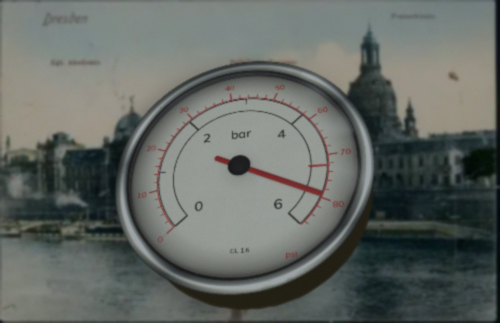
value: 5.5,bar
